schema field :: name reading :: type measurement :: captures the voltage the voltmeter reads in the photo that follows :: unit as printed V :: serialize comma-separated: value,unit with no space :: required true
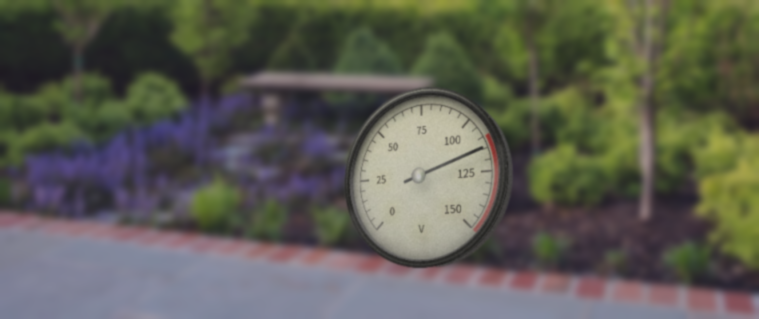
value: 115,V
